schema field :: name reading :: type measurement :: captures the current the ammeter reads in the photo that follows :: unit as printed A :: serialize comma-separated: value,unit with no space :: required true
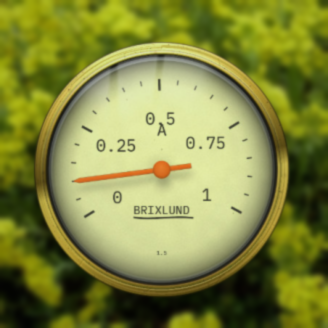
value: 0.1,A
